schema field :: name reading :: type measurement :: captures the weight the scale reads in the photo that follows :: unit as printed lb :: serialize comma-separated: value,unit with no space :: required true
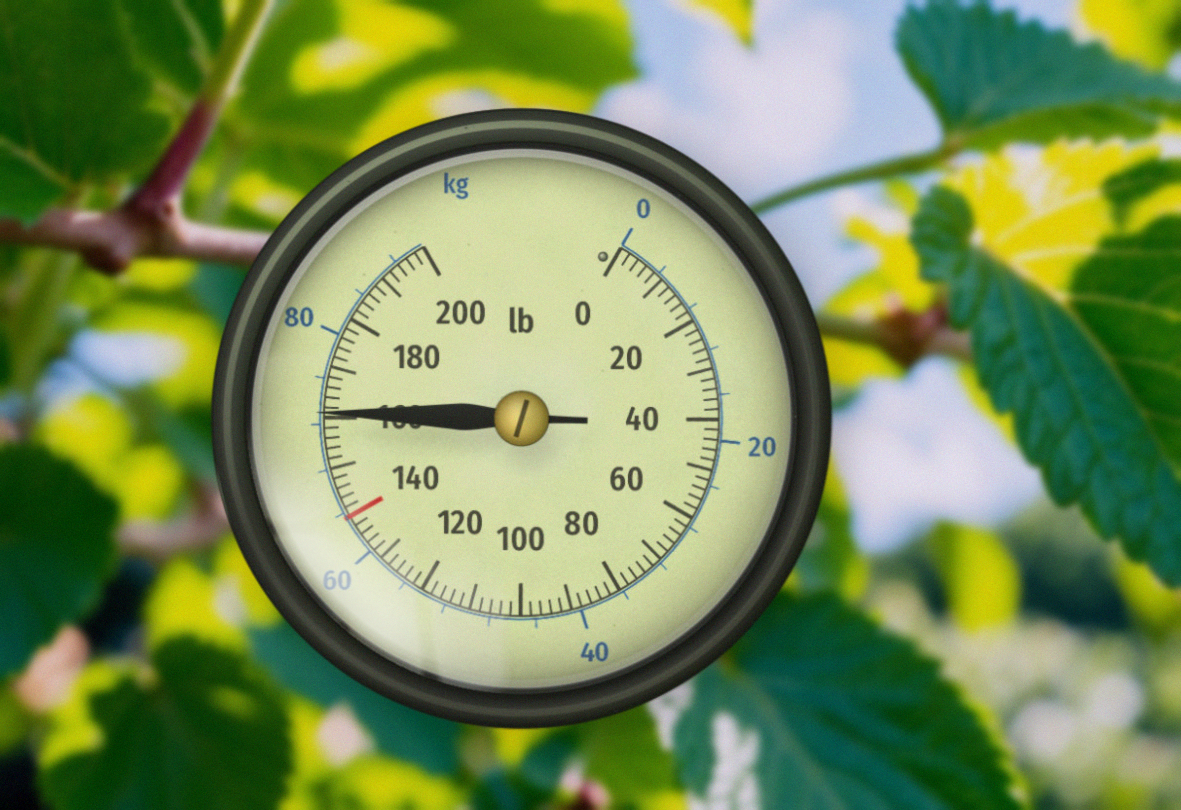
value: 161,lb
